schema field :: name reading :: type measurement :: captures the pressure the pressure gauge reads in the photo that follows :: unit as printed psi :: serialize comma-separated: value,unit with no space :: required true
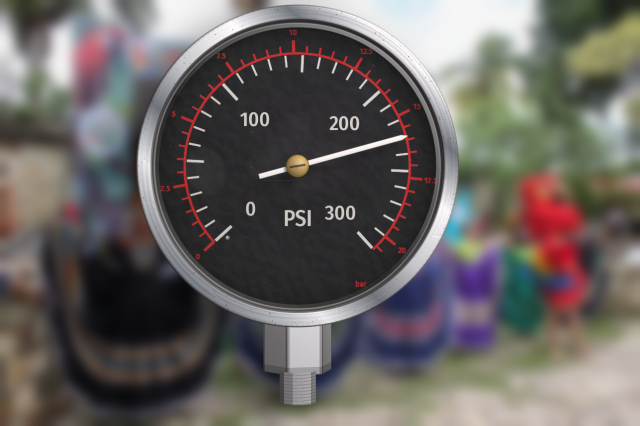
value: 230,psi
